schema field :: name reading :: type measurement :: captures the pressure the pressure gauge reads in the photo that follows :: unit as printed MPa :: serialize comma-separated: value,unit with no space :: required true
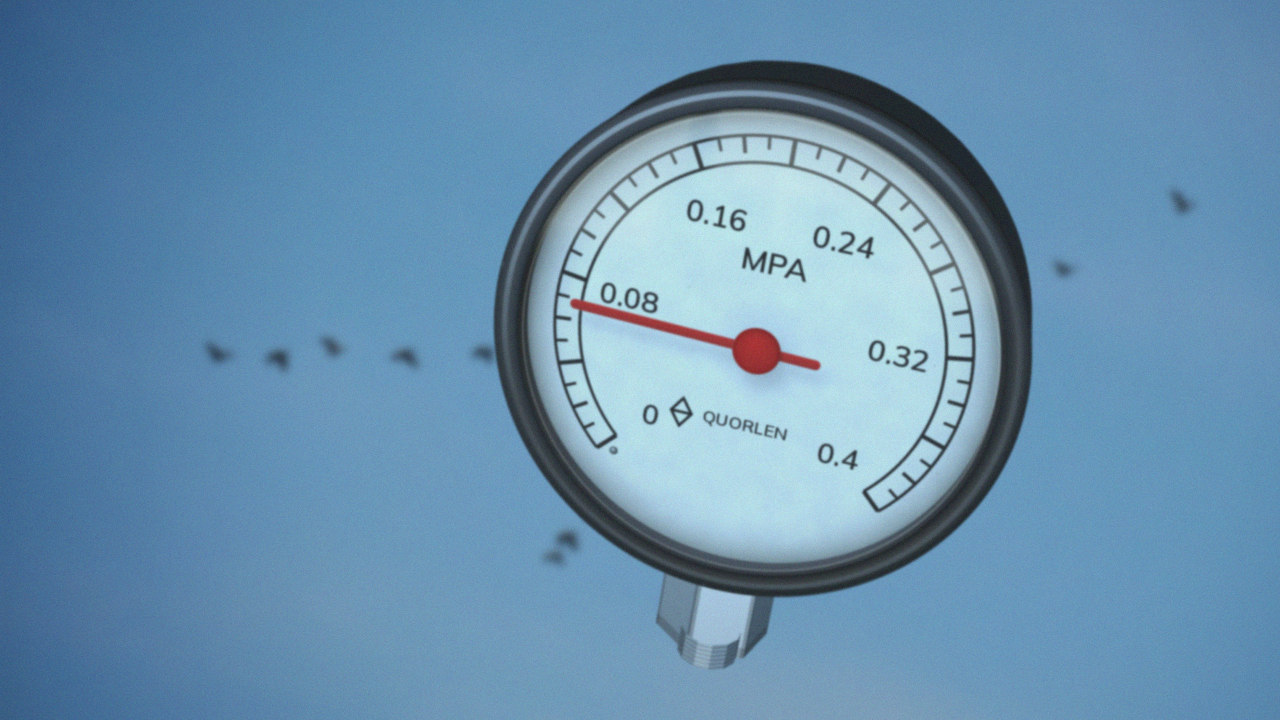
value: 0.07,MPa
